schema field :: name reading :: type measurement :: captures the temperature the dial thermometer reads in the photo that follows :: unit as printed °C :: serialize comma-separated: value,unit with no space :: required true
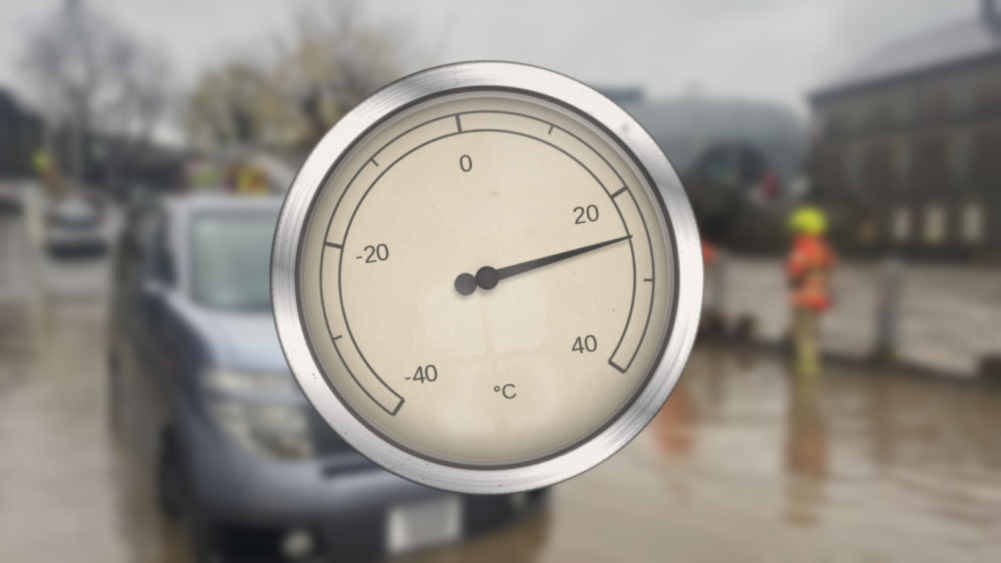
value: 25,°C
